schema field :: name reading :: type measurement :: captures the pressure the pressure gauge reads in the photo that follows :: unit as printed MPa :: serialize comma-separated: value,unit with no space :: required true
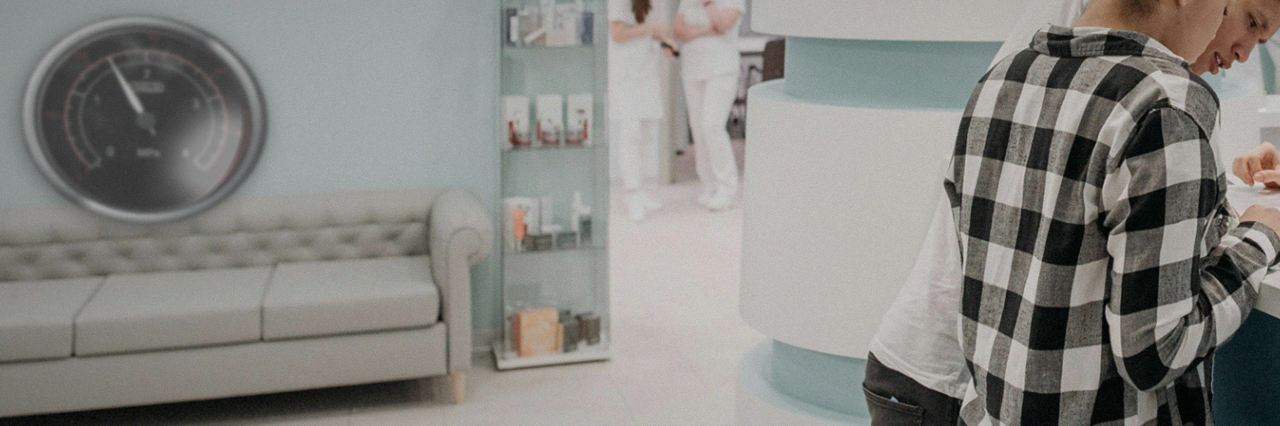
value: 1.6,MPa
